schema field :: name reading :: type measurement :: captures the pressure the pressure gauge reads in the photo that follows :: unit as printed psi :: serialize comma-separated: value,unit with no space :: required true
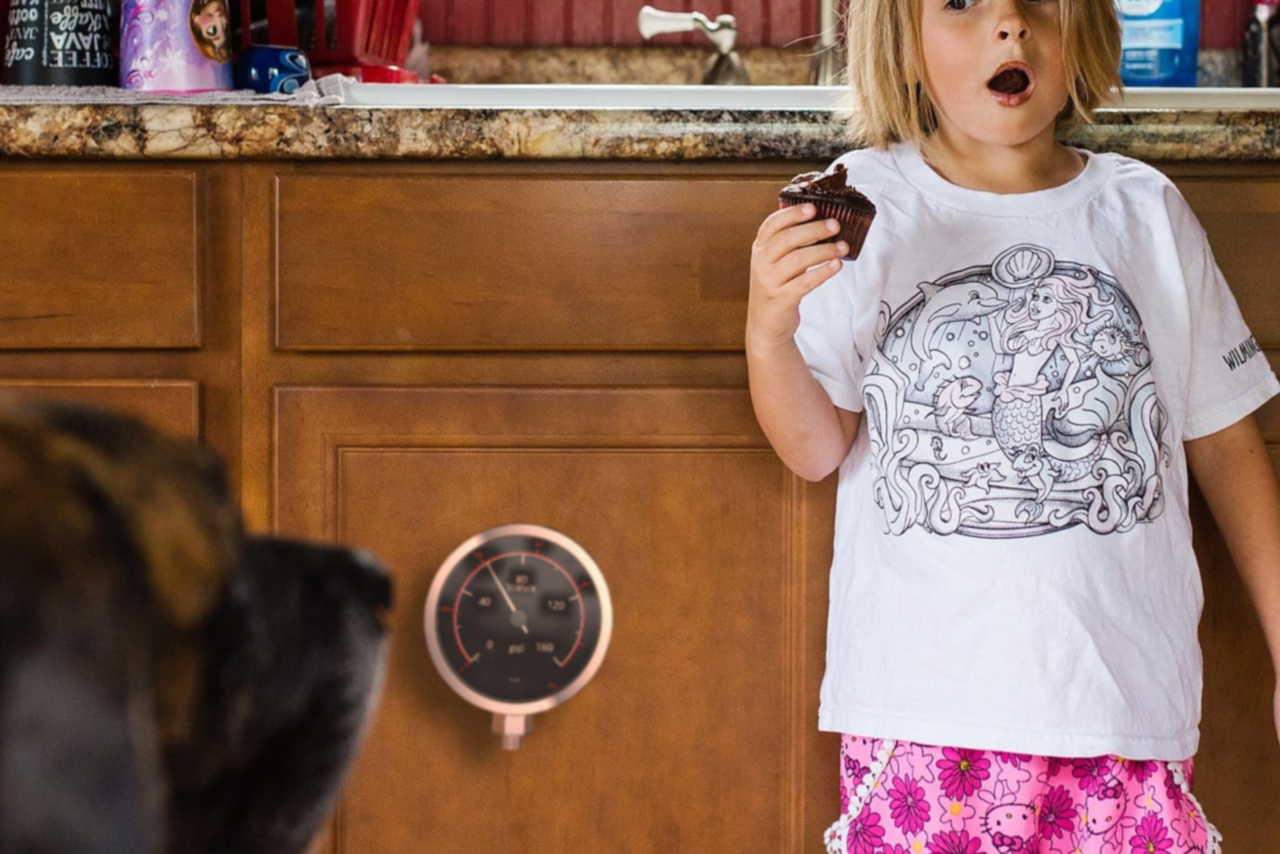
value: 60,psi
